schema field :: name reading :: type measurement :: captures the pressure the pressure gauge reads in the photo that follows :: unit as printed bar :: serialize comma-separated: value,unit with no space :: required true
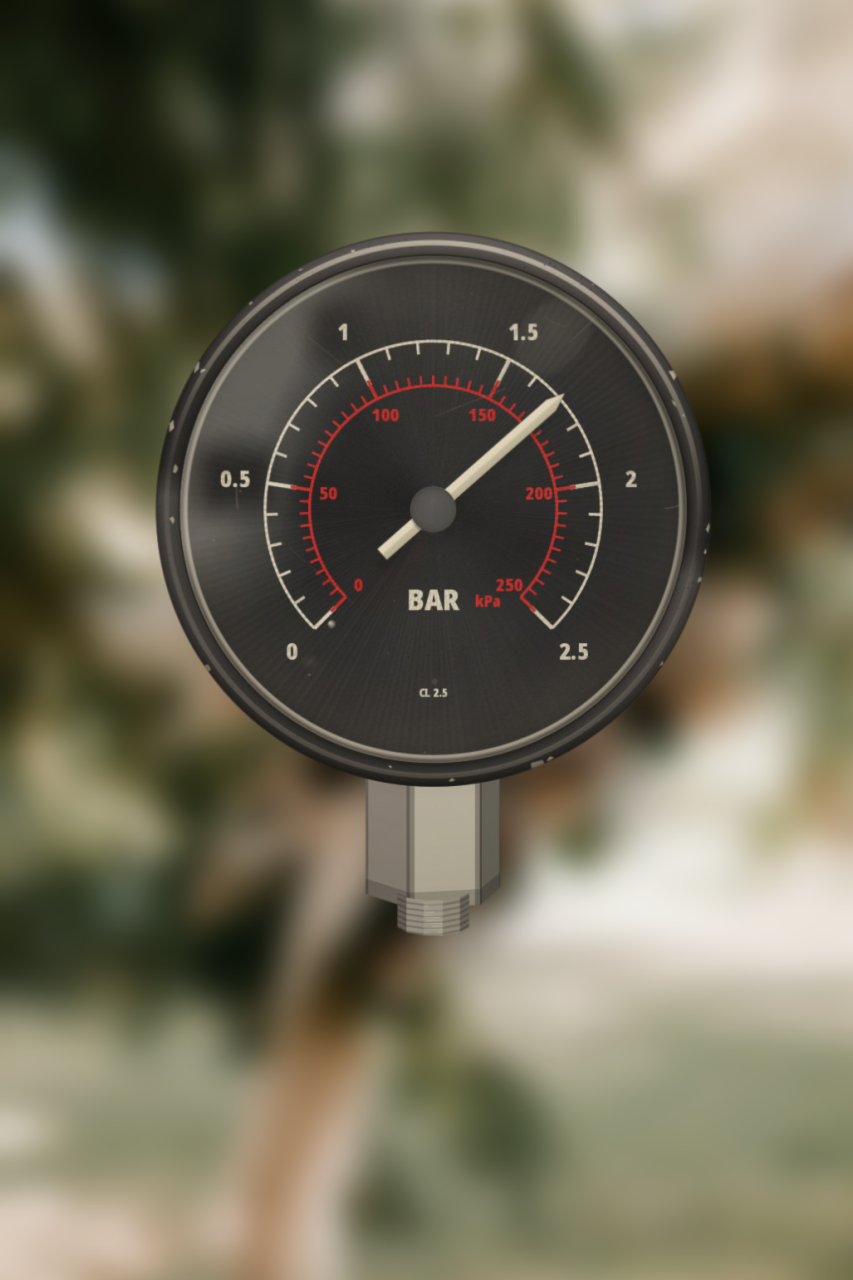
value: 1.7,bar
